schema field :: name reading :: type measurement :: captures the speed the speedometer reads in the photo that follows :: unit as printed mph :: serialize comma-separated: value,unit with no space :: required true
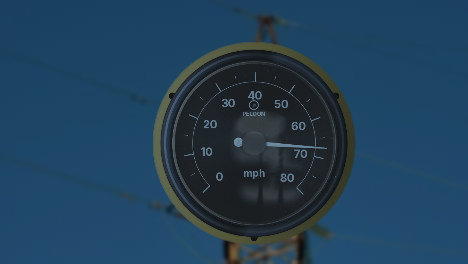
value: 67.5,mph
